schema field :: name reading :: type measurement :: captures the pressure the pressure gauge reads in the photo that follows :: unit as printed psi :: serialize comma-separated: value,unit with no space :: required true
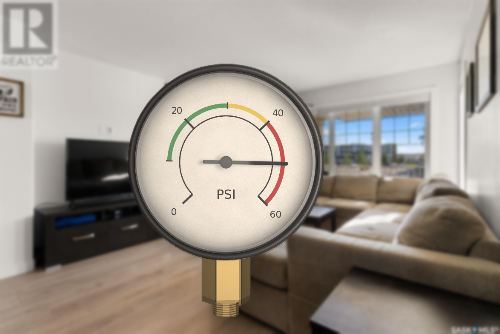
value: 50,psi
